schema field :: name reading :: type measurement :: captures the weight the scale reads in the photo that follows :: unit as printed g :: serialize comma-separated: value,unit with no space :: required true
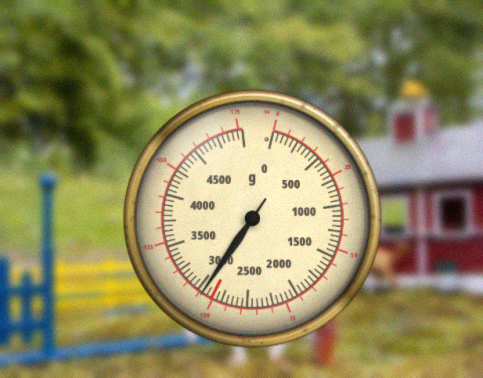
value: 2950,g
